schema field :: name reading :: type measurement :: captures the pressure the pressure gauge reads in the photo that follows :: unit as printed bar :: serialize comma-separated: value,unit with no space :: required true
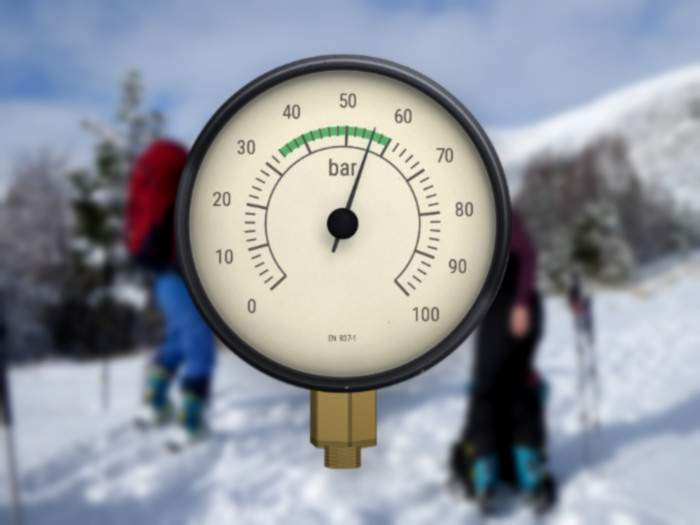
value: 56,bar
